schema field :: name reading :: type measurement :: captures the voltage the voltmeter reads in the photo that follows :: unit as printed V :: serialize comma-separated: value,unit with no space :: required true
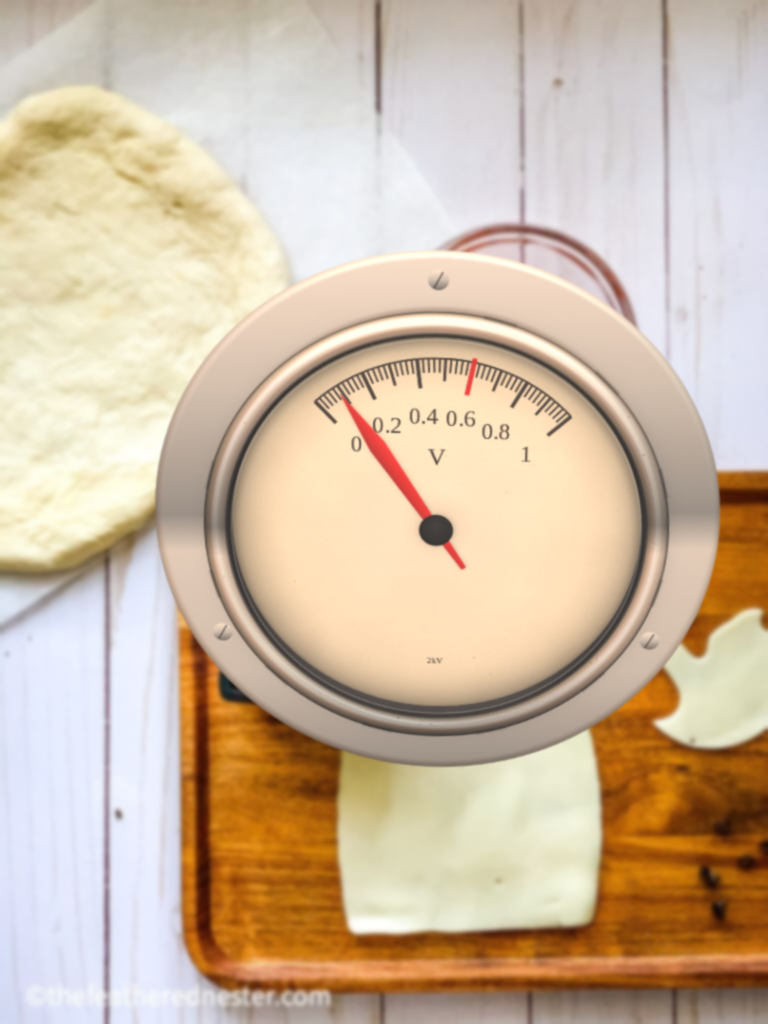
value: 0.1,V
